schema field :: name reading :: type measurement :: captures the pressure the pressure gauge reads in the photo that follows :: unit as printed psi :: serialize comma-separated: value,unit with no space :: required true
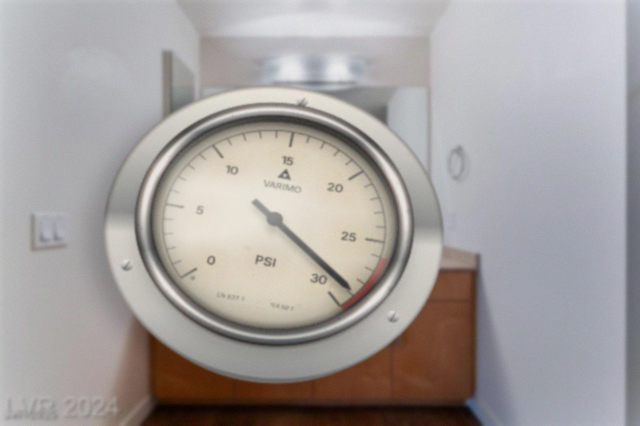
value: 29,psi
